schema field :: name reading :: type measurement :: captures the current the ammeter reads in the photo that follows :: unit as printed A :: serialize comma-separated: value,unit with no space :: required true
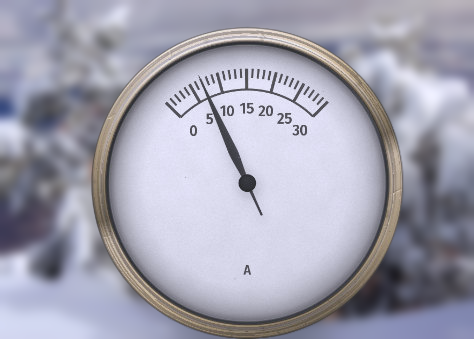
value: 7,A
